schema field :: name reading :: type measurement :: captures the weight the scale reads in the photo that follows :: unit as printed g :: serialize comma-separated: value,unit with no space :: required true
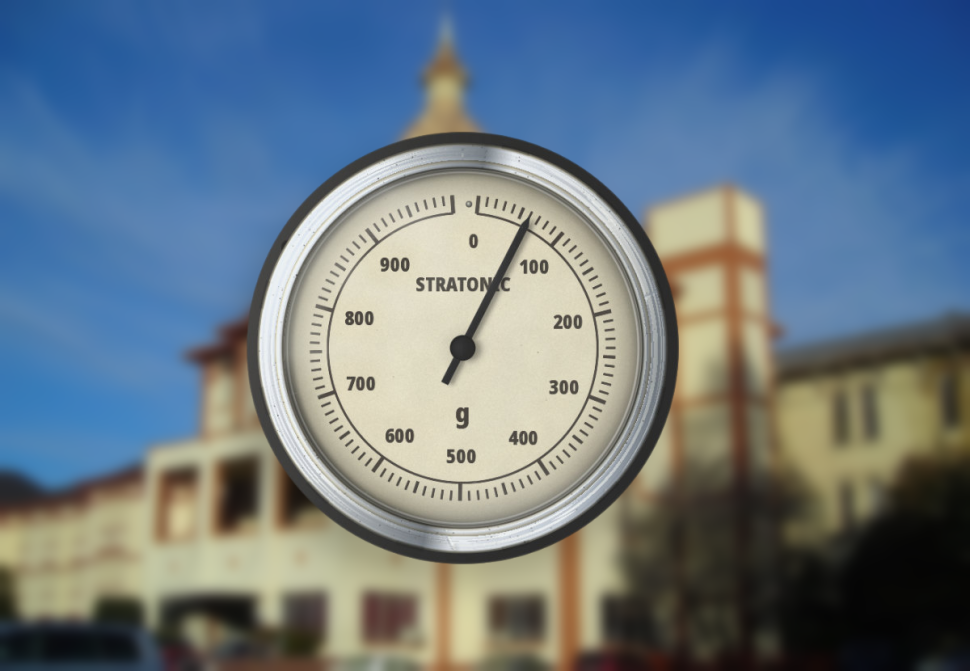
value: 60,g
